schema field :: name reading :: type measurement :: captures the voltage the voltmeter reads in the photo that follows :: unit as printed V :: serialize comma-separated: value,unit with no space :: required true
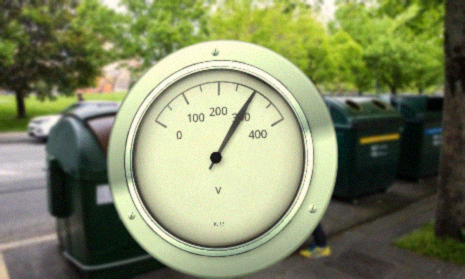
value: 300,V
